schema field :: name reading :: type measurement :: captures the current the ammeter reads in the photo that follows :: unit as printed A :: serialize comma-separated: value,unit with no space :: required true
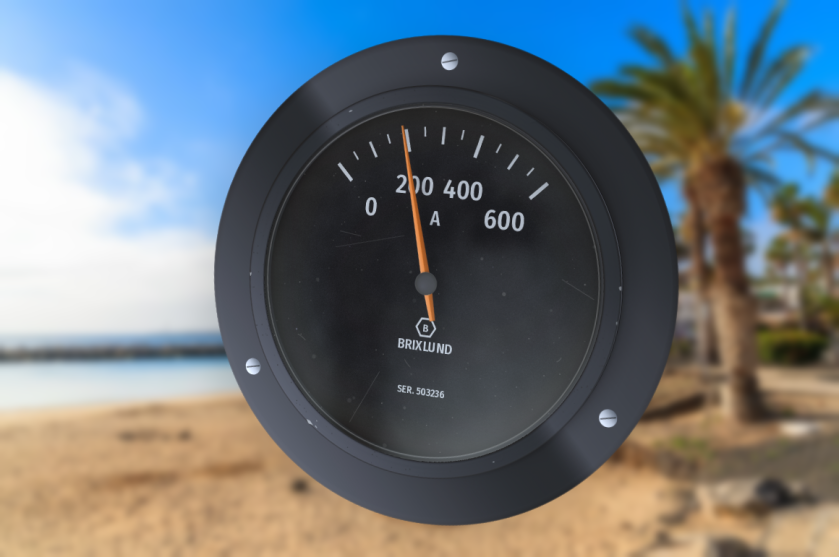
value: 200,A
